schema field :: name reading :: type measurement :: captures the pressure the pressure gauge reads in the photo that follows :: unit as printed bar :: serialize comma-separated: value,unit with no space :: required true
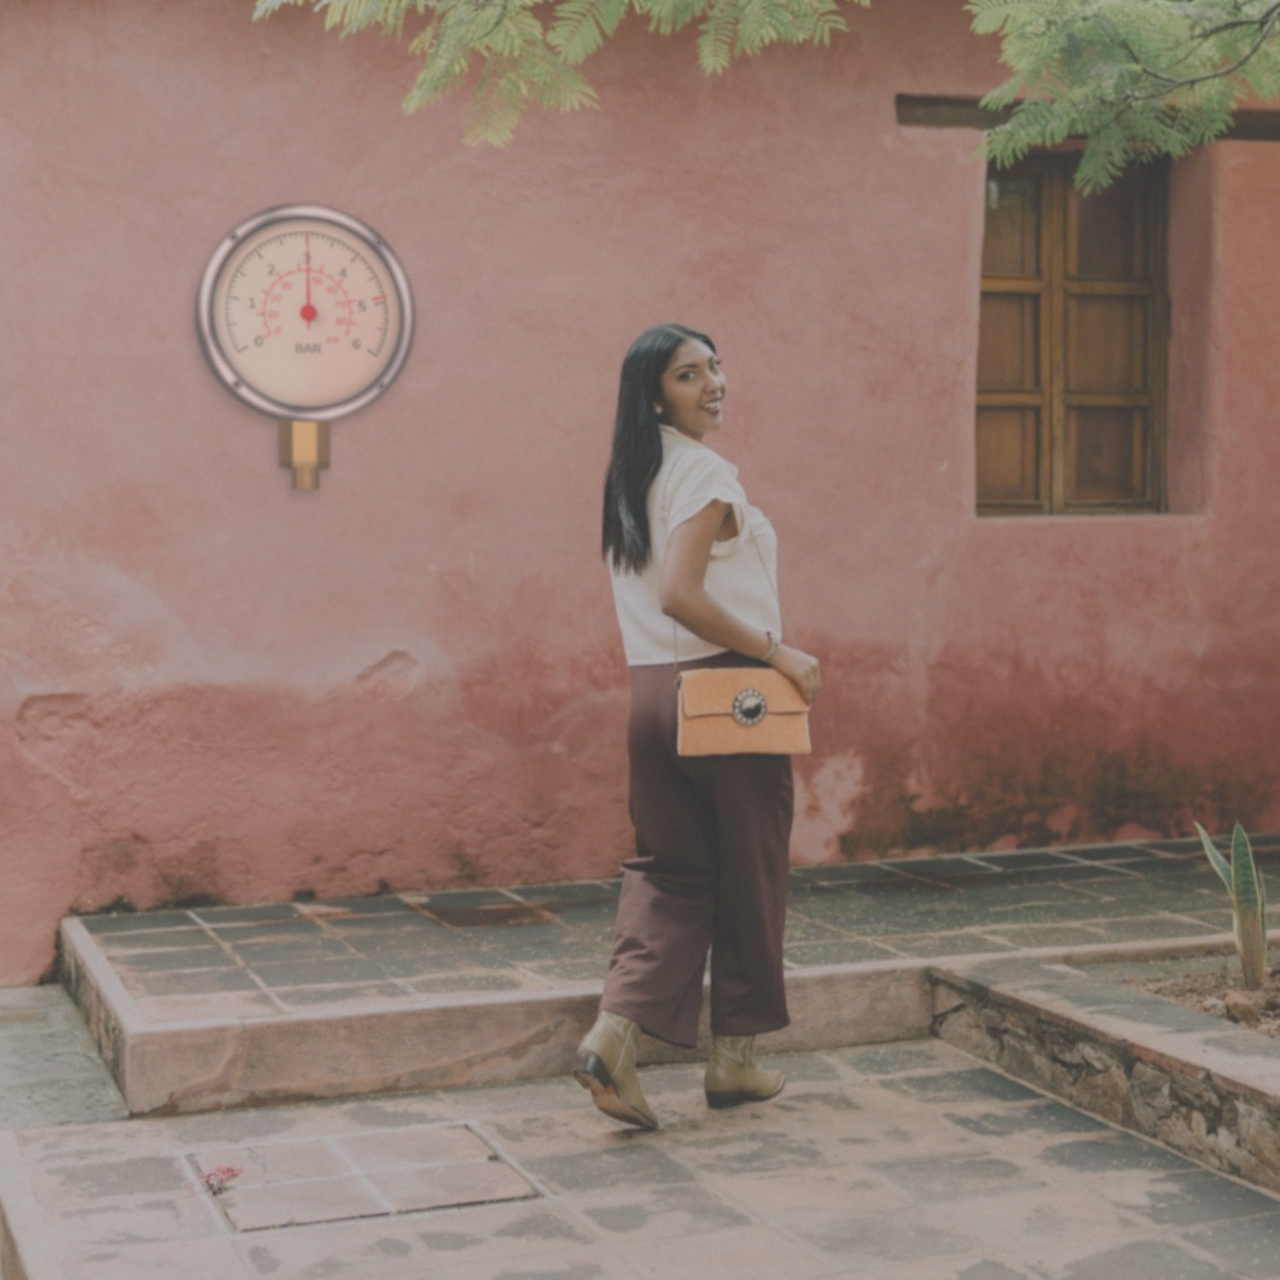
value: 3,bar
